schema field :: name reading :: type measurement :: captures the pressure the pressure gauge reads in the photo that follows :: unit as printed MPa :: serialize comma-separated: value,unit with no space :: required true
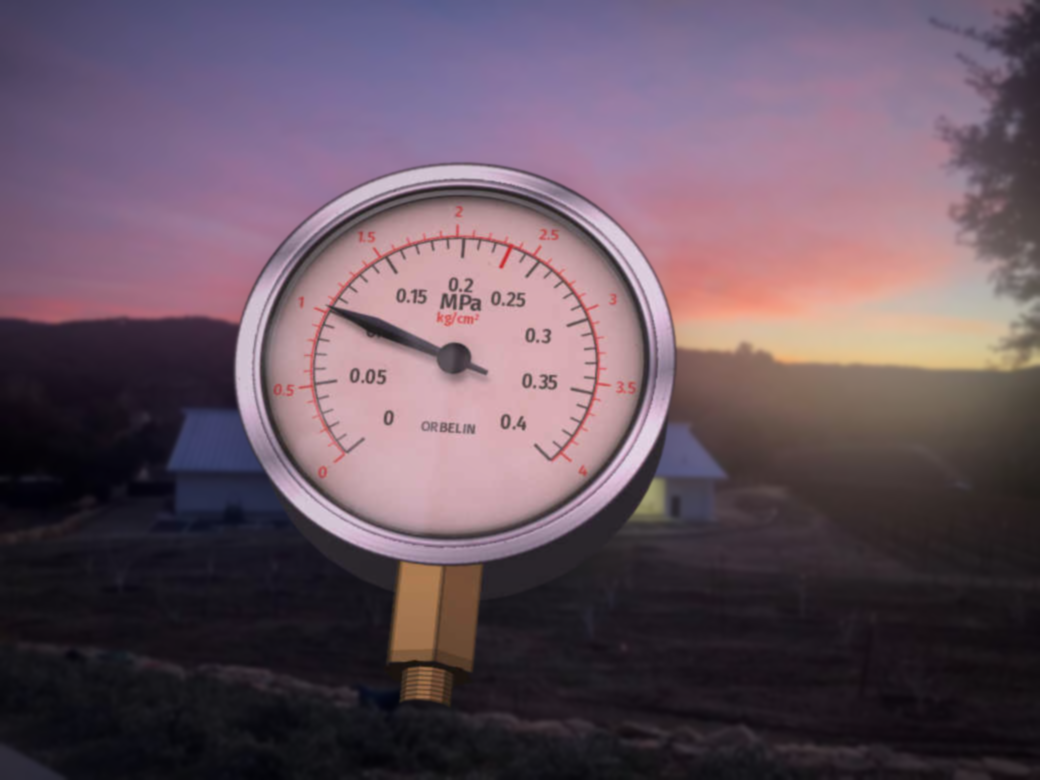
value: 0.1,MPa
